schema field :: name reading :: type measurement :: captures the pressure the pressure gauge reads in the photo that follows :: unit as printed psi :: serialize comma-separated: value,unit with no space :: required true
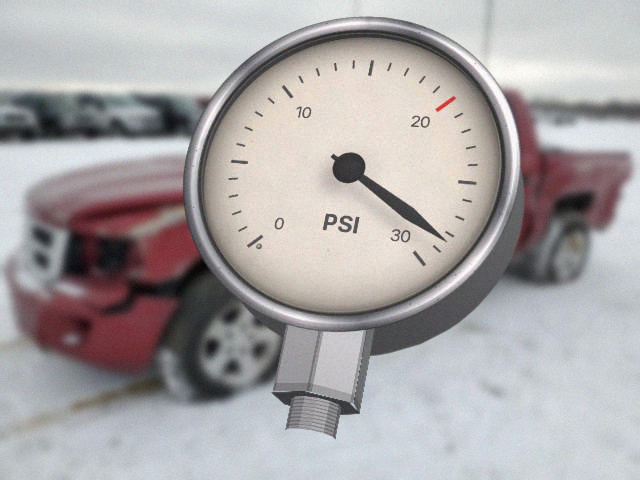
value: 28.5,psi
